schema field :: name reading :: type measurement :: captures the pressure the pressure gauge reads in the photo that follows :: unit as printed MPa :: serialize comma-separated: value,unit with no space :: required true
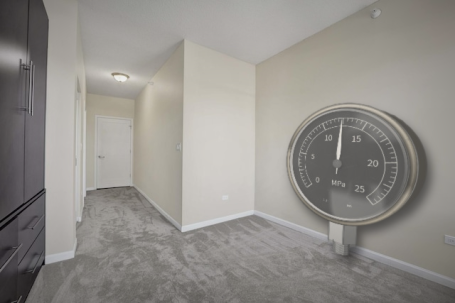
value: 12.5,MPa
